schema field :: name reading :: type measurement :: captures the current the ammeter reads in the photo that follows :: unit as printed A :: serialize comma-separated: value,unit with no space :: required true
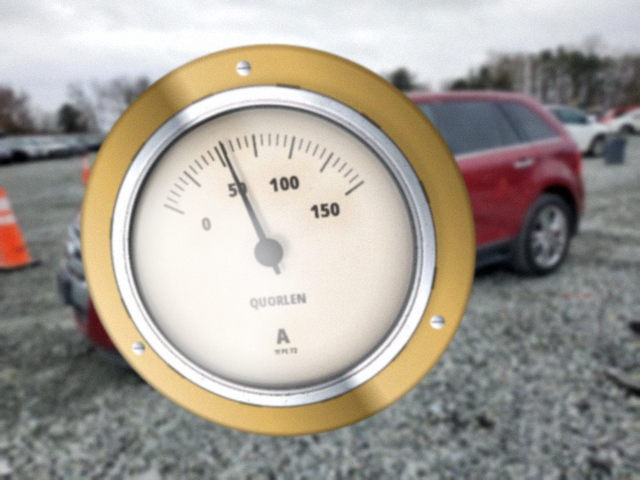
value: 55,A
